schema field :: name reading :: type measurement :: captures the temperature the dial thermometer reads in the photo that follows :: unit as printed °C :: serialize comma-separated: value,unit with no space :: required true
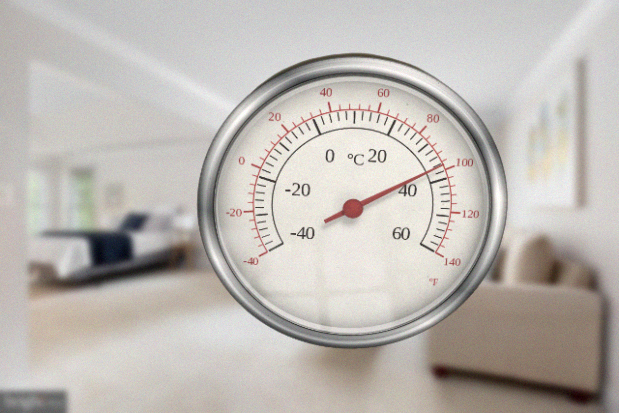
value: 36,°C
